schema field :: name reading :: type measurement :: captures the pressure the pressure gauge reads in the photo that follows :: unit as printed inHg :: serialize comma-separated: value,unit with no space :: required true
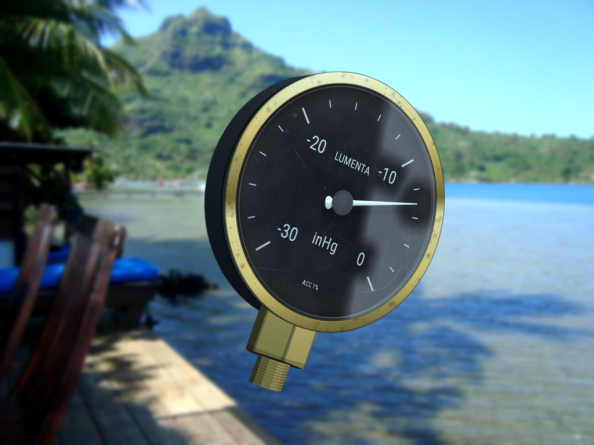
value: -7,inHg
